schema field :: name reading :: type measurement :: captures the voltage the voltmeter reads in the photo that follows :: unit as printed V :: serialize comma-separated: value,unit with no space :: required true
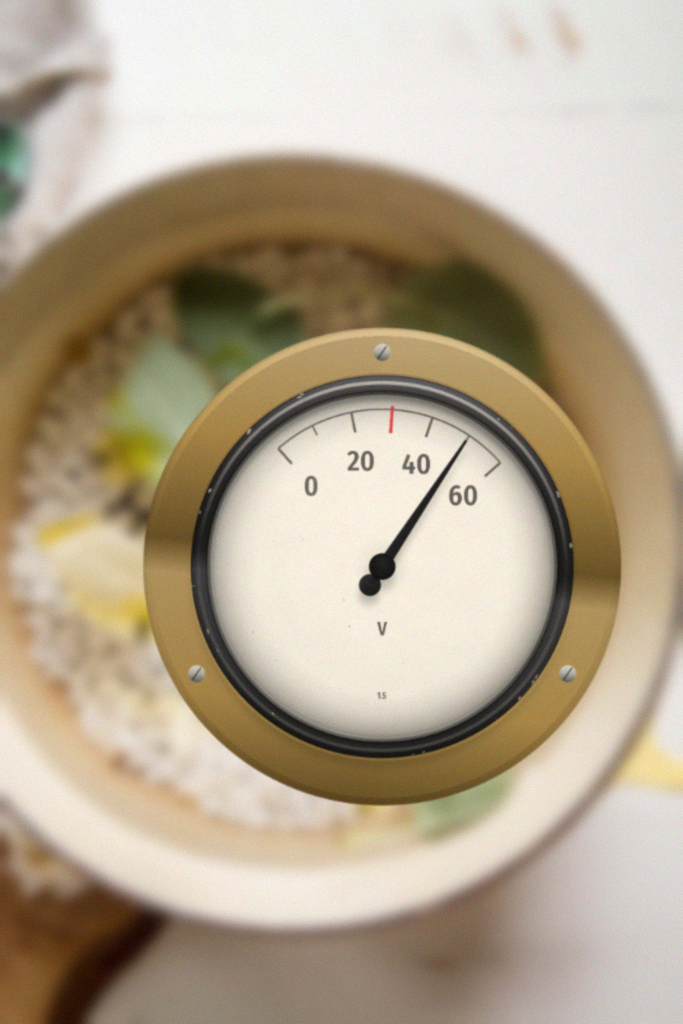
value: 50,V
